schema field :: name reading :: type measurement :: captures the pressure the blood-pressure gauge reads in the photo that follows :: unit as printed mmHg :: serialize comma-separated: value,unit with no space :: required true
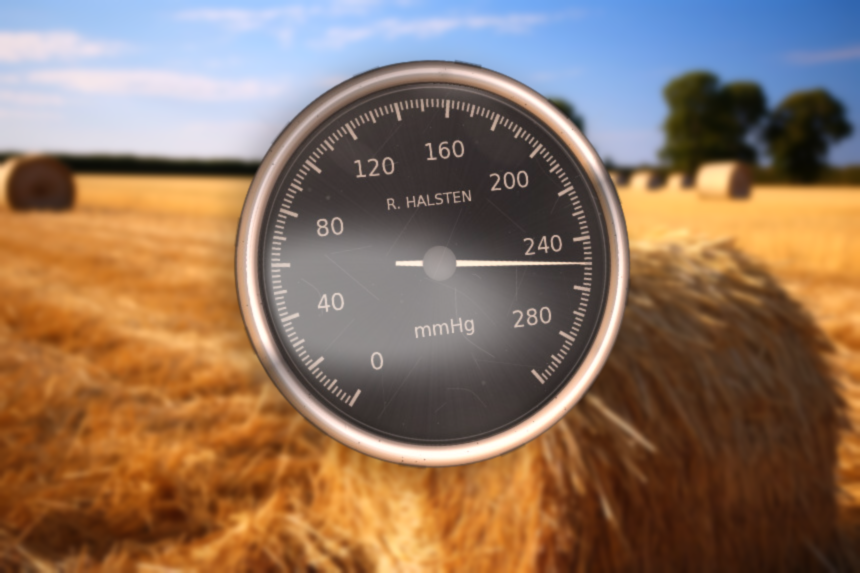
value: 250,mmHg
